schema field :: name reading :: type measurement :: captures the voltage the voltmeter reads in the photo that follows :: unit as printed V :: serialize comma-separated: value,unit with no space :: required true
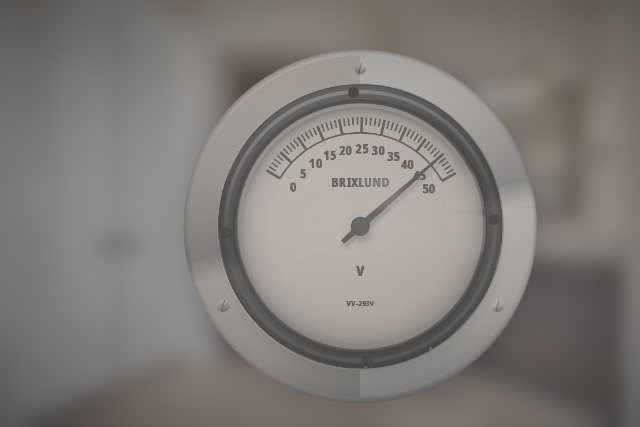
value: 45,V
